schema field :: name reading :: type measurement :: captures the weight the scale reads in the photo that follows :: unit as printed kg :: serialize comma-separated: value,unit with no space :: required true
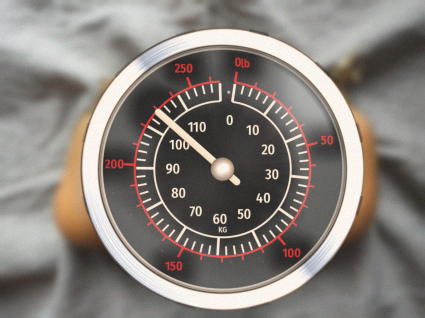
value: 104,kg
